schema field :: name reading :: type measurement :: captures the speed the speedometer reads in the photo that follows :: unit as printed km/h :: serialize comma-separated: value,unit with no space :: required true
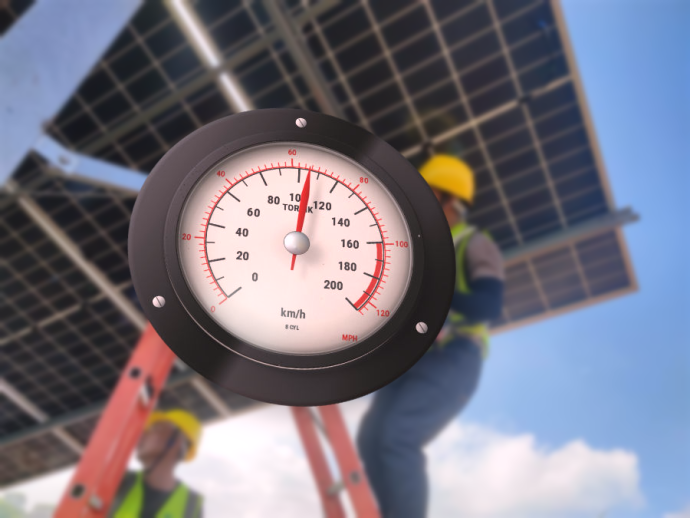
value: 105,km/h
